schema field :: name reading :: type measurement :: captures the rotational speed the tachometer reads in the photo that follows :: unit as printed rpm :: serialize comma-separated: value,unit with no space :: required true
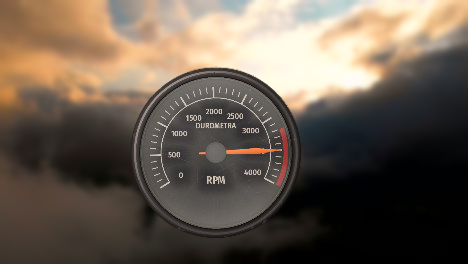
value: 3500,rpm
